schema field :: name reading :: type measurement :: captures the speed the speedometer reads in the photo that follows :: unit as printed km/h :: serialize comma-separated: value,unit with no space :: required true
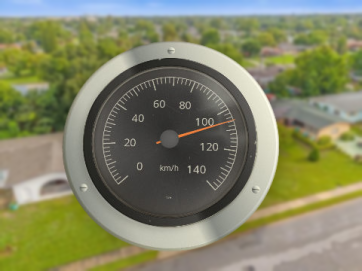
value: 106,km/h
